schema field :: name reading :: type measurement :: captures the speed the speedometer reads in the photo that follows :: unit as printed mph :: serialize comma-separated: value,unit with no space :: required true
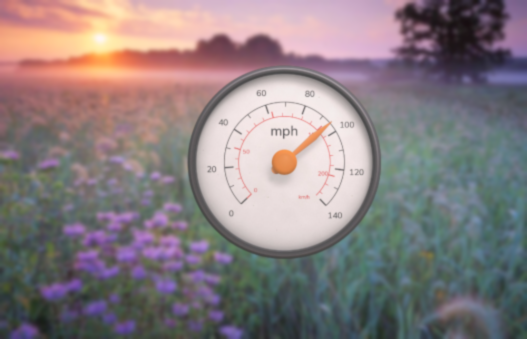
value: 95,mph
